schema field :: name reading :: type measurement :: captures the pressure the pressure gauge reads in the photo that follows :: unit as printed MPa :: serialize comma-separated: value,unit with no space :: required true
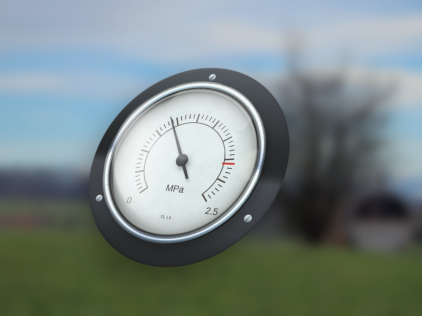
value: 0.95,MPa
